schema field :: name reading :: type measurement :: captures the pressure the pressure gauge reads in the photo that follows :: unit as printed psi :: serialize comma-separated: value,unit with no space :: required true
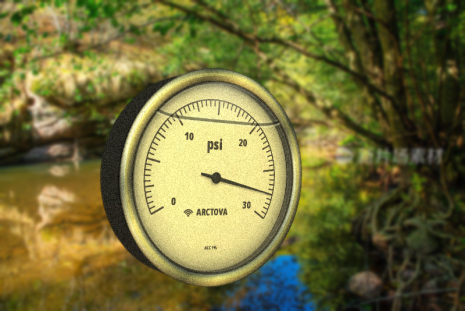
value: 27.5,psi
